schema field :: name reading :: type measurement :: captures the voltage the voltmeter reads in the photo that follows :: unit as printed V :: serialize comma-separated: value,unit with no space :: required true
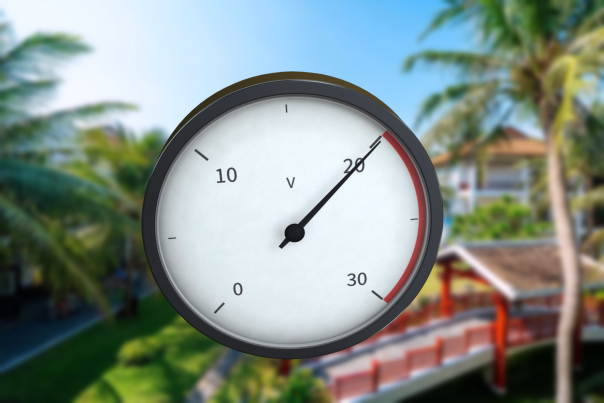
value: 20,V
